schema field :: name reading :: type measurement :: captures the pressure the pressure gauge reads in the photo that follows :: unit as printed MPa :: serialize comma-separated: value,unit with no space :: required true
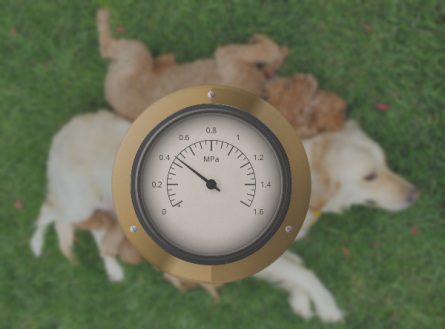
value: 0.45,MPa
